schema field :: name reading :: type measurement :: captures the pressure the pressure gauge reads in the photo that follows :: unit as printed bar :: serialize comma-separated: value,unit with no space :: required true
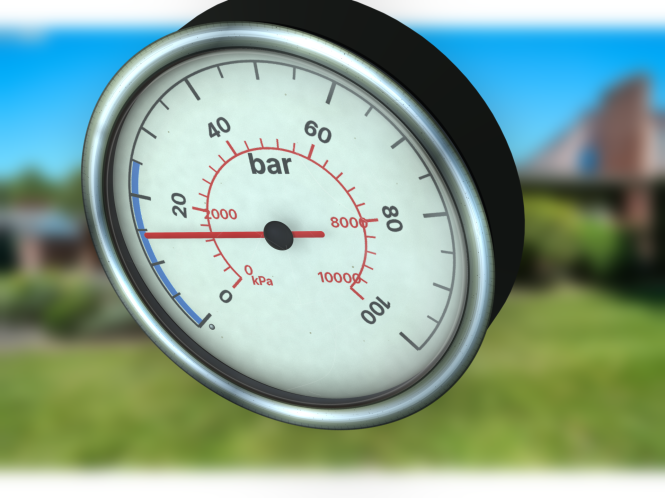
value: 15,bar
